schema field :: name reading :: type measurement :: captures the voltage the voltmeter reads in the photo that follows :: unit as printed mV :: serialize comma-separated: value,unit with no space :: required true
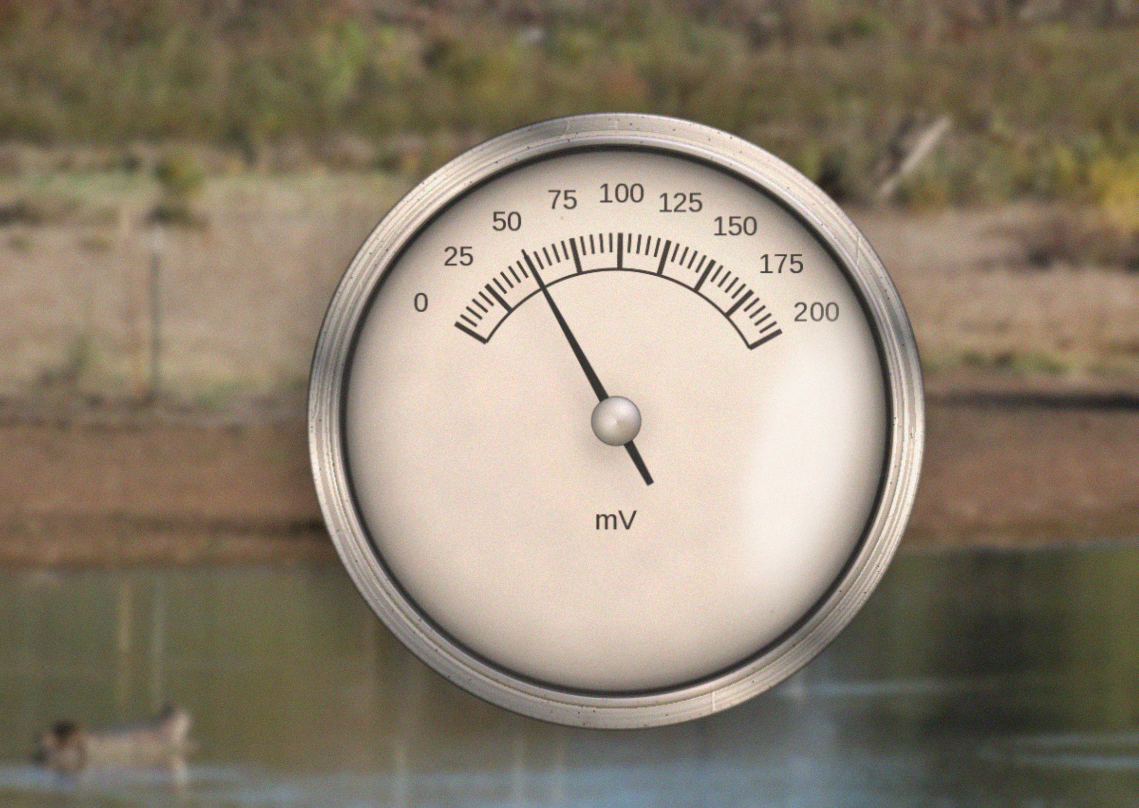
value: 50,mV
